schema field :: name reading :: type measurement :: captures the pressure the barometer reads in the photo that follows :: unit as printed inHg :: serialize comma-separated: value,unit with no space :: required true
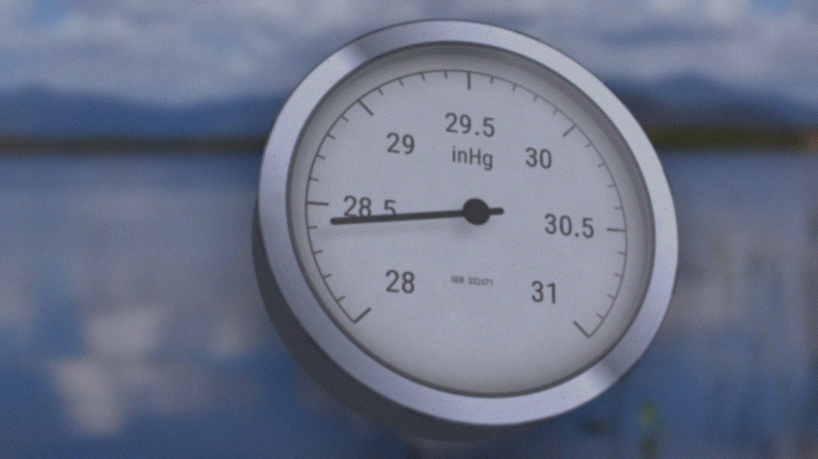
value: 28.4,inHg
